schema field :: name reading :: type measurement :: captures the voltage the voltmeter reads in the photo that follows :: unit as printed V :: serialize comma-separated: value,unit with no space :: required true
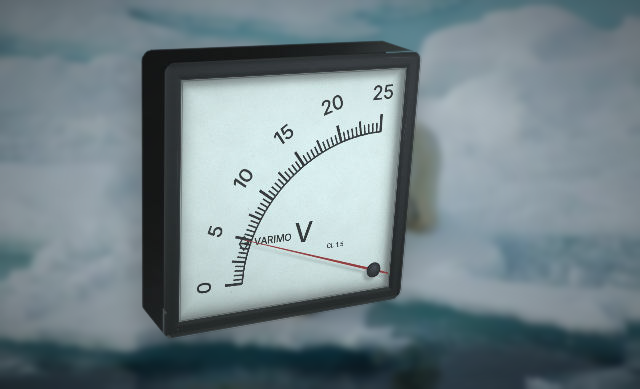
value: 5,V
